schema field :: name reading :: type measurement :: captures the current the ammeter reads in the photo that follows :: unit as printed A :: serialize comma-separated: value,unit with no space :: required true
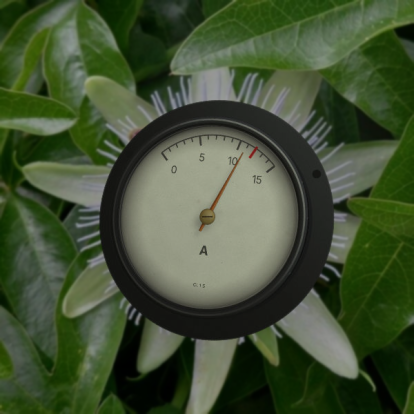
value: 11,A
